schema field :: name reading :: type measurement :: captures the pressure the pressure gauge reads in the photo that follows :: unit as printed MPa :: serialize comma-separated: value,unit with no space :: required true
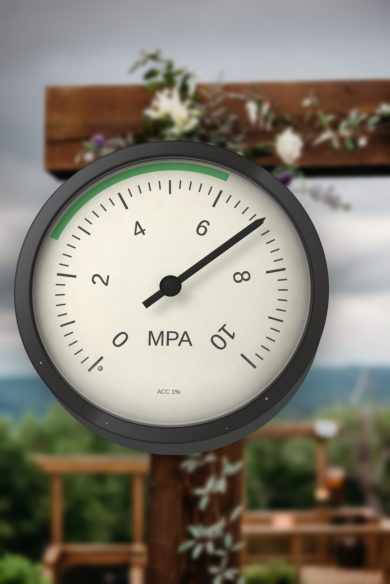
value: 7,MPa
